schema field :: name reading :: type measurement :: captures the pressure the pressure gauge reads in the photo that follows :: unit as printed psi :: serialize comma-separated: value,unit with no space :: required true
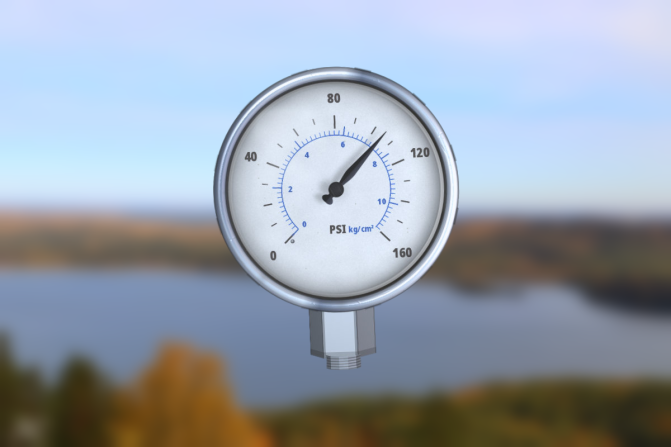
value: 105,psi
